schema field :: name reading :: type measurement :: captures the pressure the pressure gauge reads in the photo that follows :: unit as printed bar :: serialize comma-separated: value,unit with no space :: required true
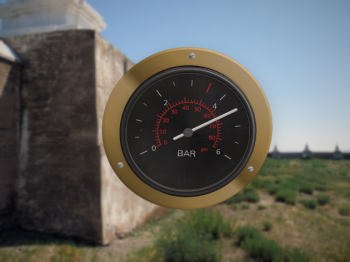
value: 4.5,bar
